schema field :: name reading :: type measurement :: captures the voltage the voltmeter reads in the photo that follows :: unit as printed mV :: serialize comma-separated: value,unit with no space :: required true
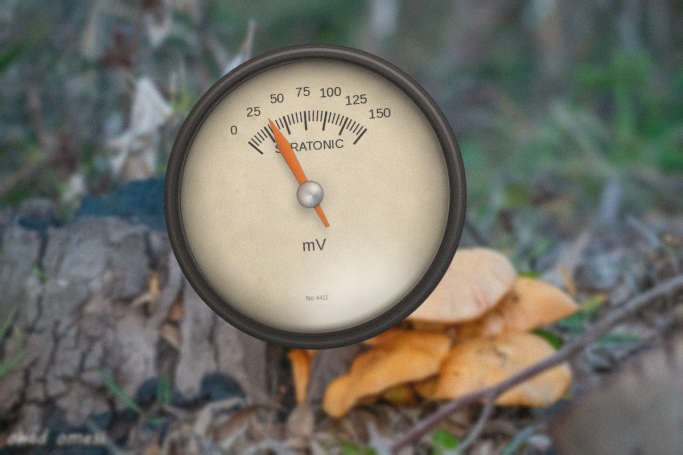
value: 35,mV
